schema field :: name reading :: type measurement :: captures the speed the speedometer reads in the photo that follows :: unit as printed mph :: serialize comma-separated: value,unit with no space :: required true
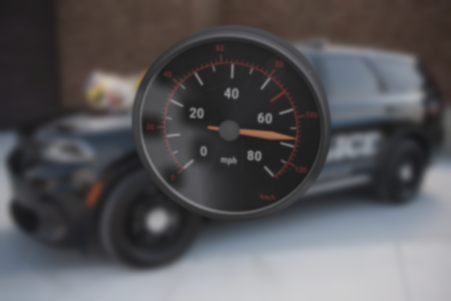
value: 67.5,mph
